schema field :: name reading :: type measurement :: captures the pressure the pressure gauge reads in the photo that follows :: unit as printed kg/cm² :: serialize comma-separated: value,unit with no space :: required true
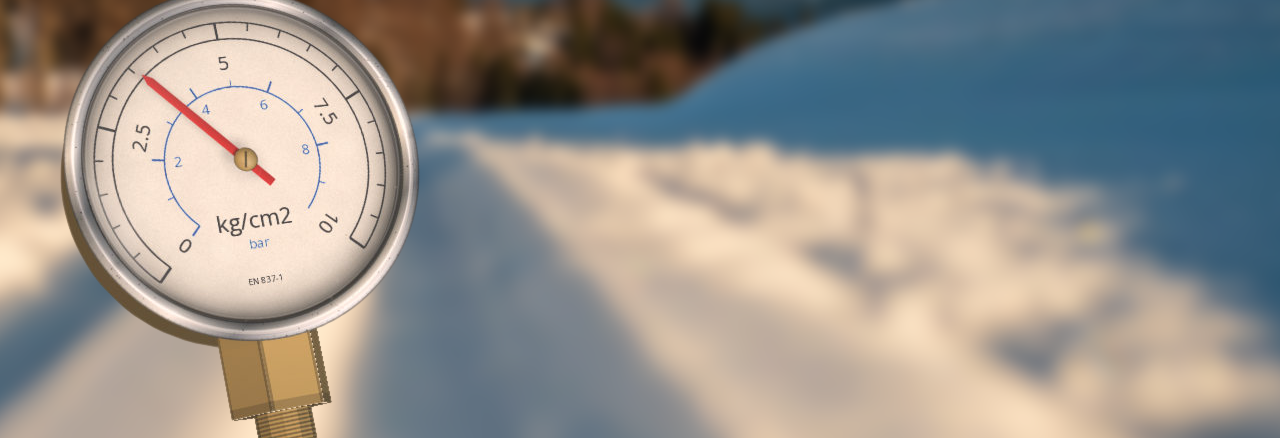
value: 3.5,kg/cm²
